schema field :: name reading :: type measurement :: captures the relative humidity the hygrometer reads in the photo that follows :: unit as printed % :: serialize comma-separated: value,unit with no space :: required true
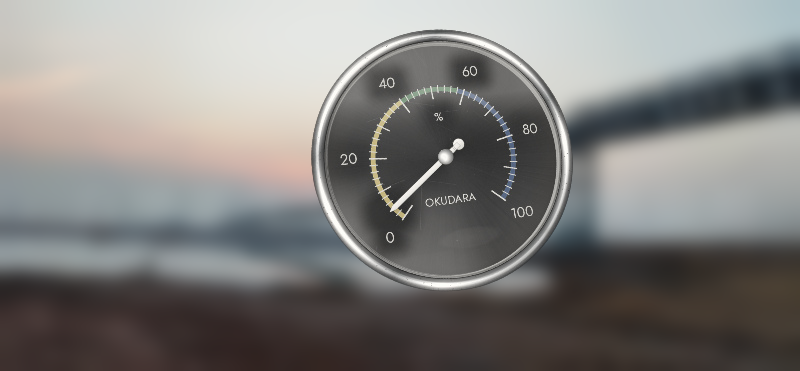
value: 4,%
